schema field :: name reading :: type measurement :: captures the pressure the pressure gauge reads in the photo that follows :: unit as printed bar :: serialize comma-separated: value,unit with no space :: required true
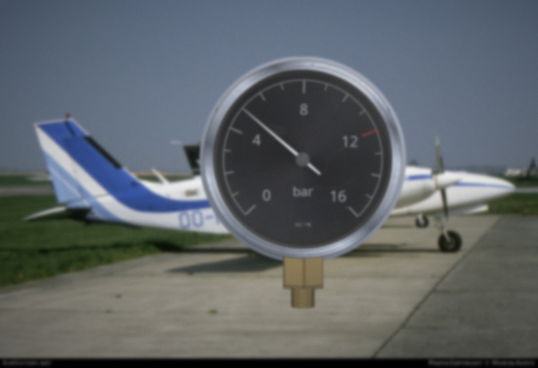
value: 5,bar
